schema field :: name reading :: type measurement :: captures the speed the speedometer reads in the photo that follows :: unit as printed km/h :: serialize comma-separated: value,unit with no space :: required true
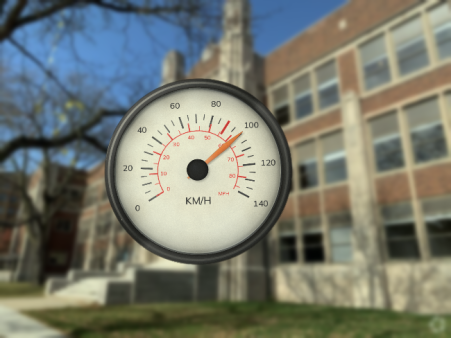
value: 100,km/h
